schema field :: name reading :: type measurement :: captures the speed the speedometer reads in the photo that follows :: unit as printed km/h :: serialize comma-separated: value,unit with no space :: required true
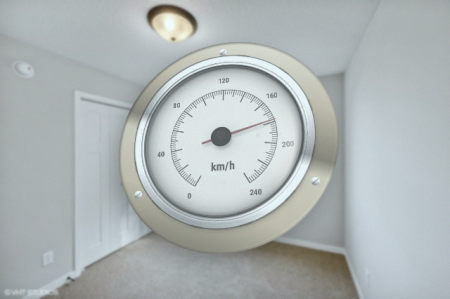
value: 180,km/h
